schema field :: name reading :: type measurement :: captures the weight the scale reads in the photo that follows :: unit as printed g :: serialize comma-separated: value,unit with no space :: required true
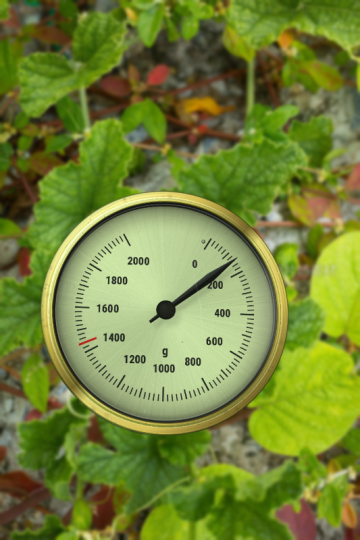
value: 140,g
